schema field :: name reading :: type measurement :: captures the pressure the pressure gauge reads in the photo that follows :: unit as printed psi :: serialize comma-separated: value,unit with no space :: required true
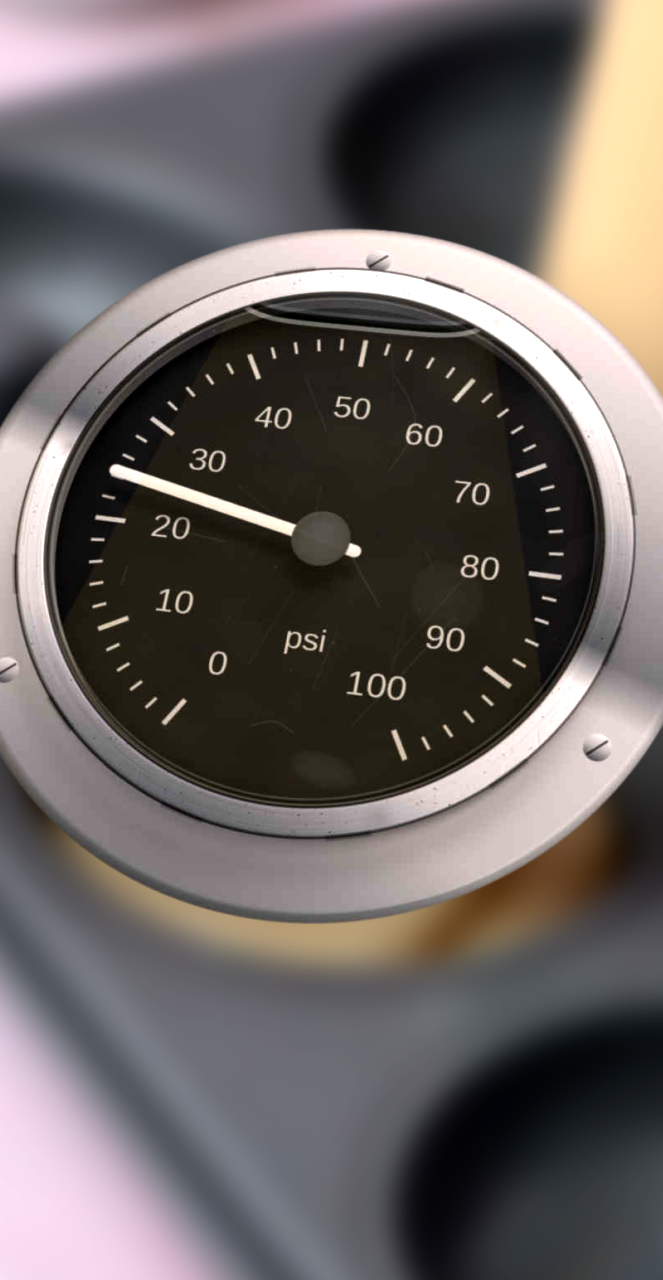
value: 24,psi
